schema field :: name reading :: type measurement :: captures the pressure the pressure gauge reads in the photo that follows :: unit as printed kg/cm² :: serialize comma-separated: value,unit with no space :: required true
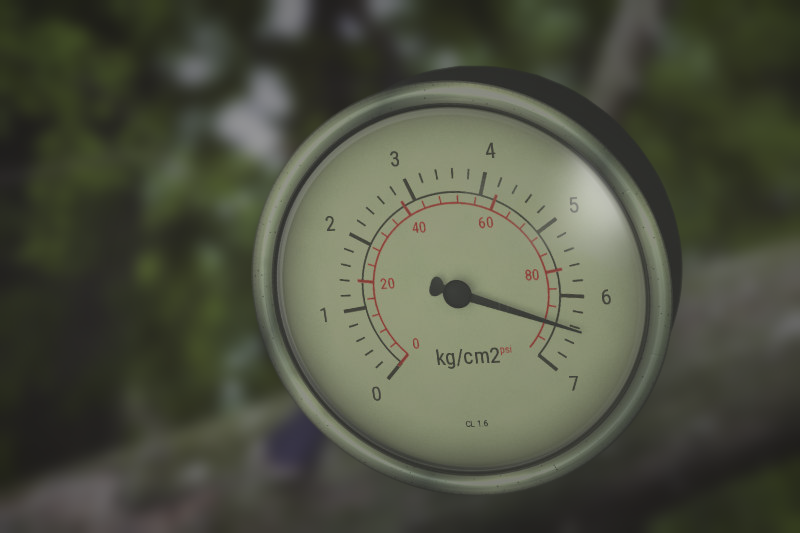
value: 6.4,kg/cm²
